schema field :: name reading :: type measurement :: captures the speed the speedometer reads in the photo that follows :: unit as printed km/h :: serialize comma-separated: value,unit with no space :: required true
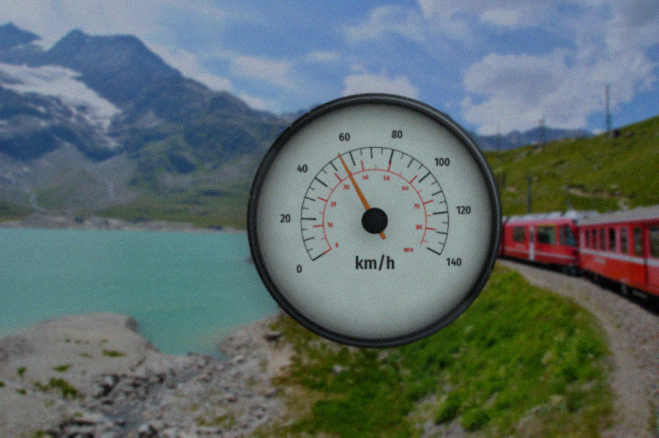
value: 55,km/h
